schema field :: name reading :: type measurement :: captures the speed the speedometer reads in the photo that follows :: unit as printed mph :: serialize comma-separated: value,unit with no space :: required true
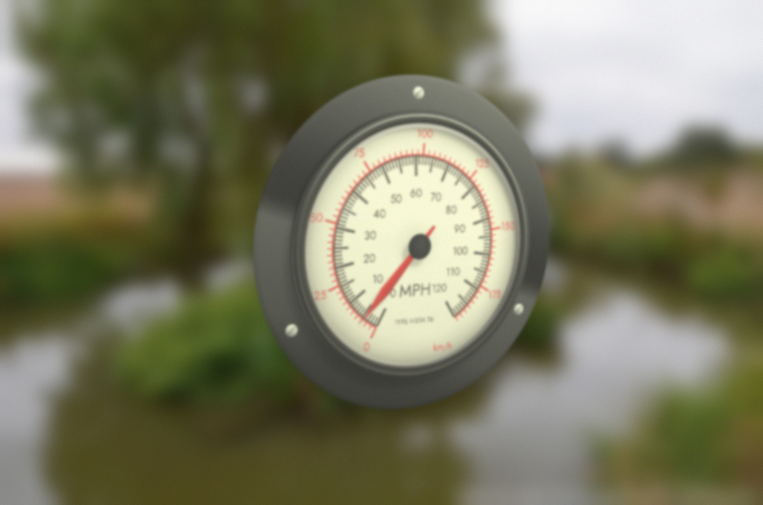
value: 5,mph
